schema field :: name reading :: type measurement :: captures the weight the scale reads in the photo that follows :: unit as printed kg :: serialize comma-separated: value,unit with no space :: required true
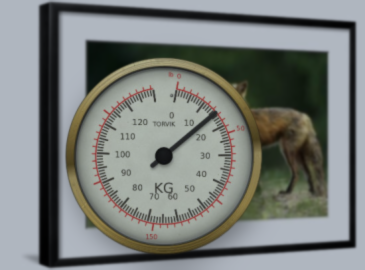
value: 15,kg
